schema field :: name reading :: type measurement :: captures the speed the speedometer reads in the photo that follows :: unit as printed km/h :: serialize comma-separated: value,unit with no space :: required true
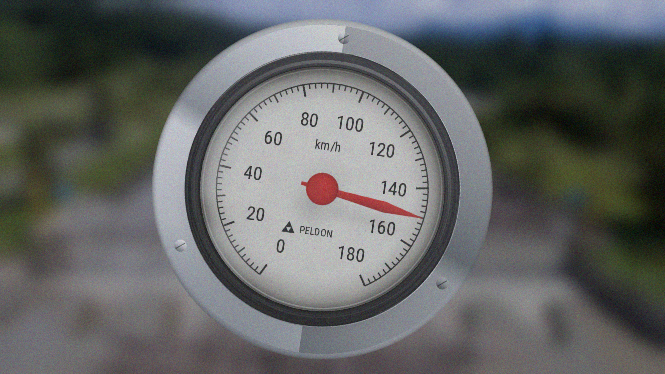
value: 150,km/h
